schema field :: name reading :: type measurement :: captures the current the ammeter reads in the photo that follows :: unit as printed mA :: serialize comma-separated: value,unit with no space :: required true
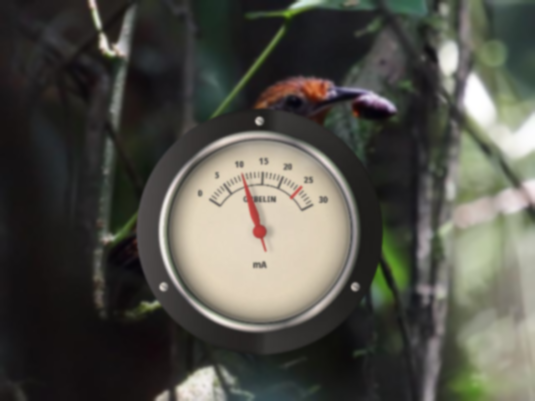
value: 10,mA
